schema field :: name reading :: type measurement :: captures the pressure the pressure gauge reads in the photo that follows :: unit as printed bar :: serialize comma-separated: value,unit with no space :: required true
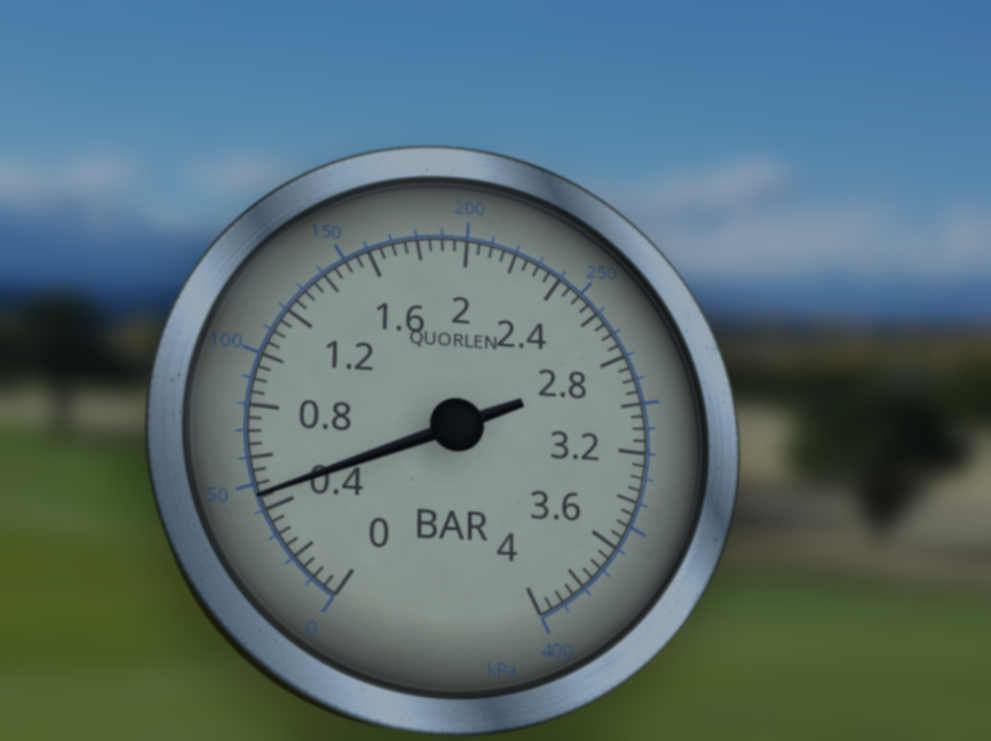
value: 0.45,bar
